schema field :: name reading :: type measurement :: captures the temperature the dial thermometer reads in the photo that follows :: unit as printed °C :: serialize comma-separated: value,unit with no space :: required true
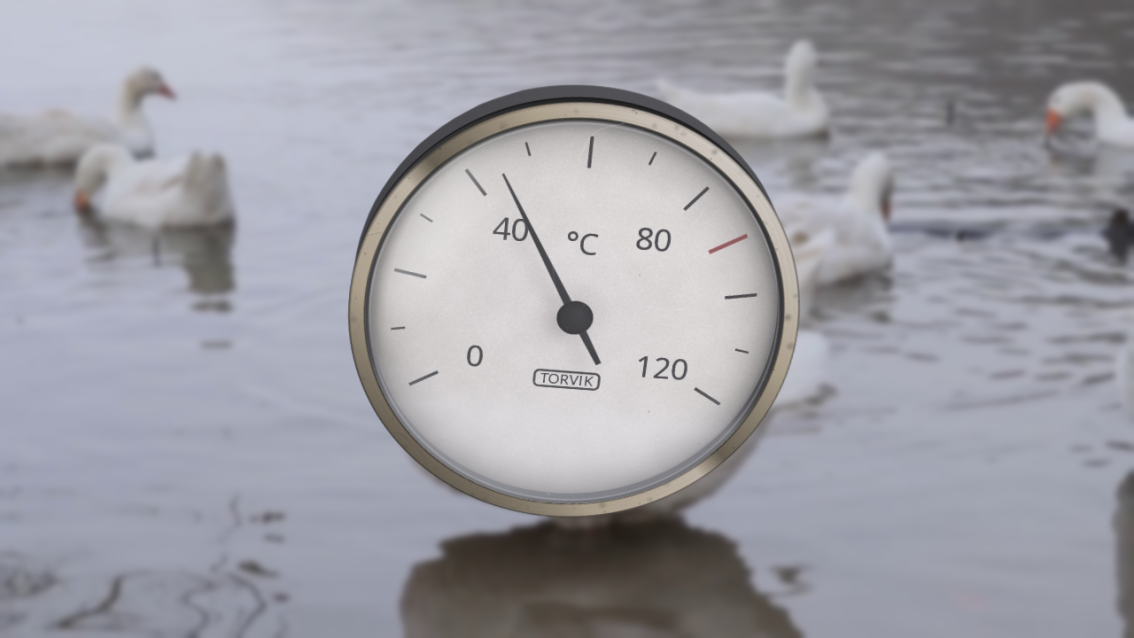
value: 45,°C
